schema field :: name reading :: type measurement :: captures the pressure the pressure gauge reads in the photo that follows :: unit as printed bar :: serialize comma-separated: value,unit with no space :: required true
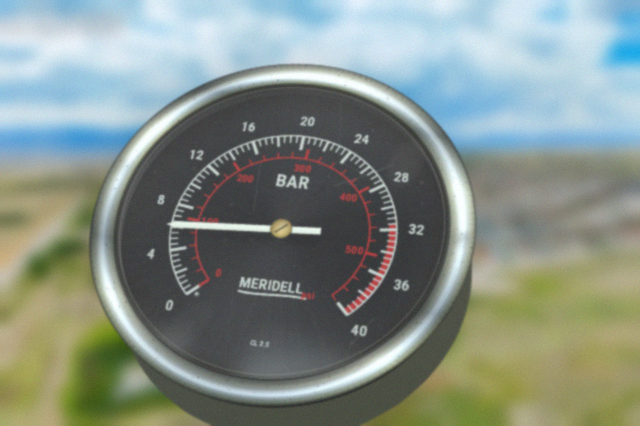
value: 6,bar
